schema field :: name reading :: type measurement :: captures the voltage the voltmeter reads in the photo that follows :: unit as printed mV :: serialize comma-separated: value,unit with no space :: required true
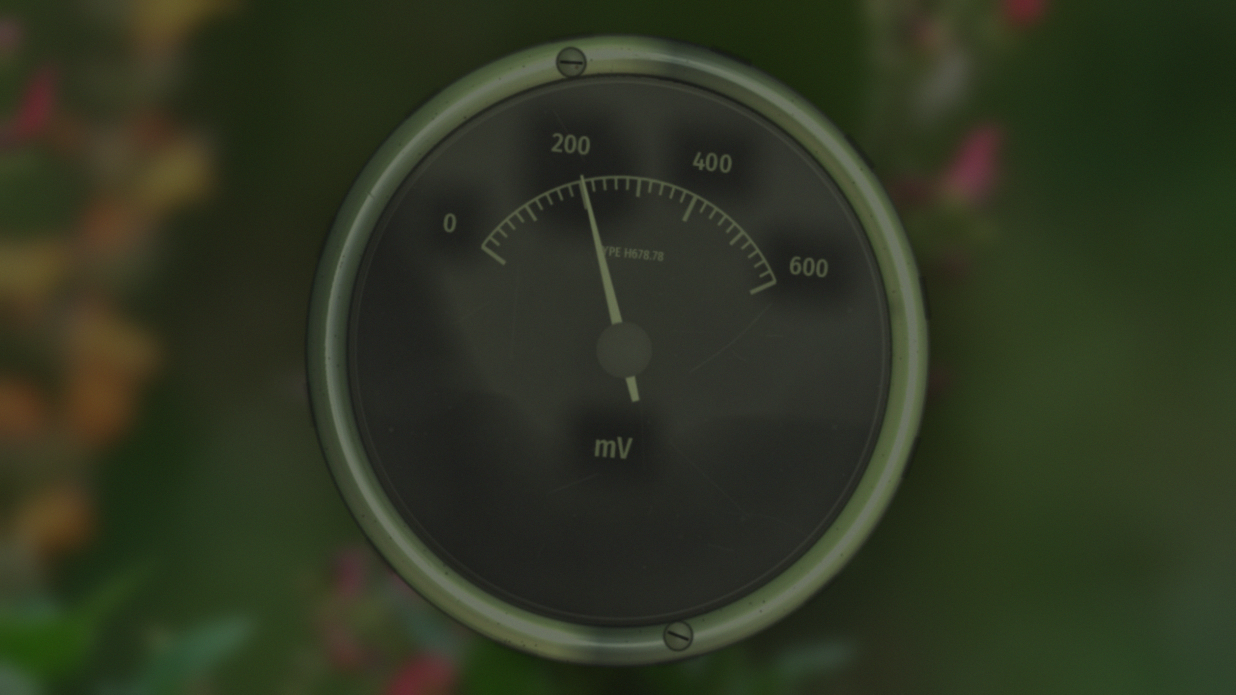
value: 200,mV
